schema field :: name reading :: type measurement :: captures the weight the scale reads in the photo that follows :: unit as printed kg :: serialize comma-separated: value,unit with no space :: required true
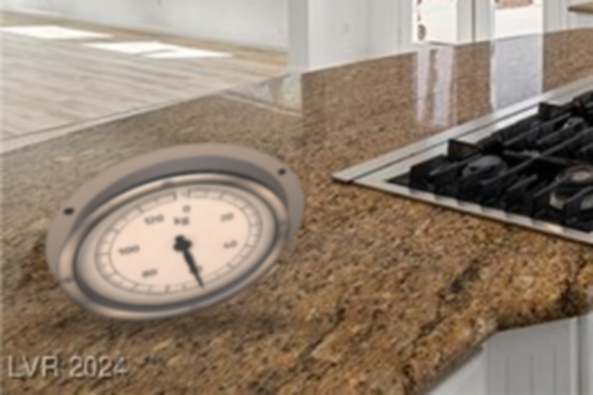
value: 60,kg
